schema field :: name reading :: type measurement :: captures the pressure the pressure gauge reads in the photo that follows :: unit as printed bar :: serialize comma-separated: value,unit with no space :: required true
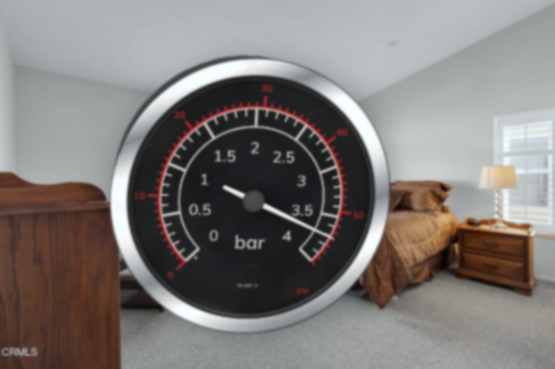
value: 3.7,bar
